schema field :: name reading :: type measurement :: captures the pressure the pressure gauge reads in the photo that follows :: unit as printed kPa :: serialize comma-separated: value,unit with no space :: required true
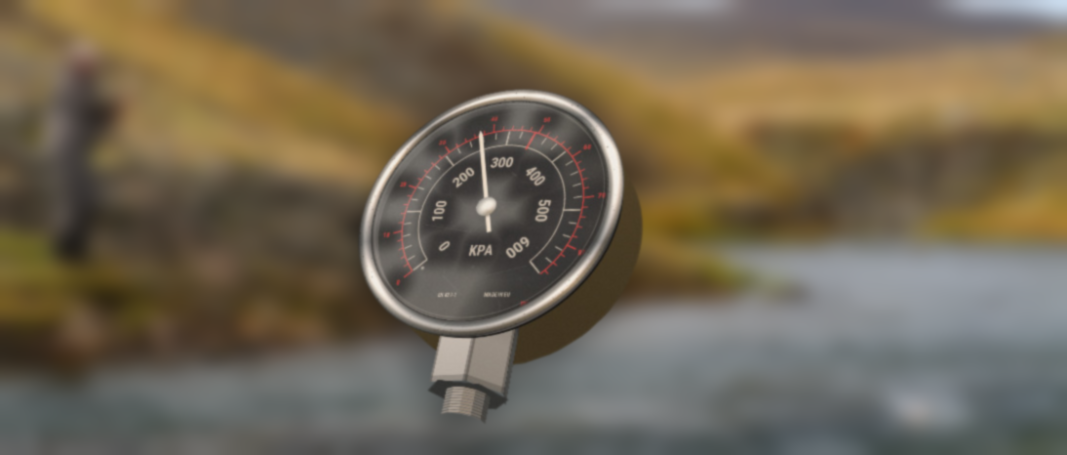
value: 260,kPa
